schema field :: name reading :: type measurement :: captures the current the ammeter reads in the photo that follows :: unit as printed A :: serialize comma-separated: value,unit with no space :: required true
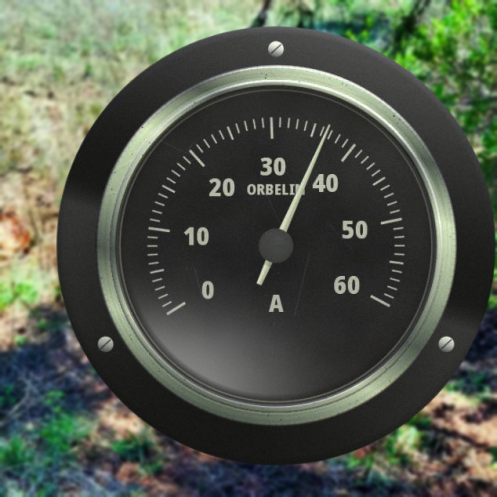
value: 36.5,A
